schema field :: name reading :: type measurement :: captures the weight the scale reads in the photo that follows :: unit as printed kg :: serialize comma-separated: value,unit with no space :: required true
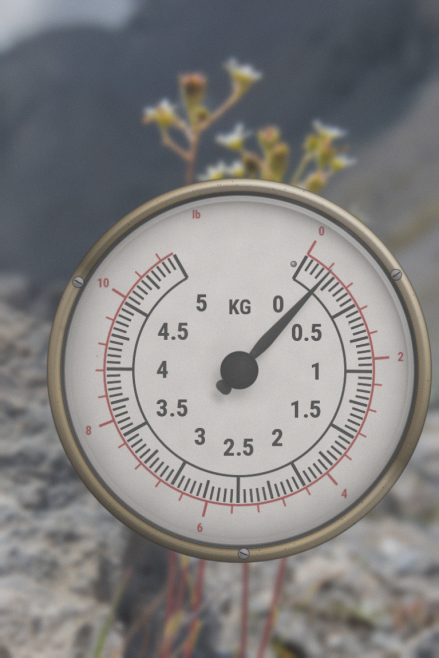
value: 0.2,kg
